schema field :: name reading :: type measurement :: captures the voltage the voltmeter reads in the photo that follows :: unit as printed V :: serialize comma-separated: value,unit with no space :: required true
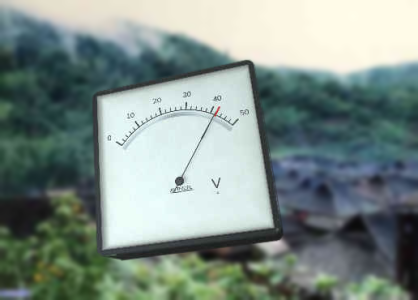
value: 42,V
